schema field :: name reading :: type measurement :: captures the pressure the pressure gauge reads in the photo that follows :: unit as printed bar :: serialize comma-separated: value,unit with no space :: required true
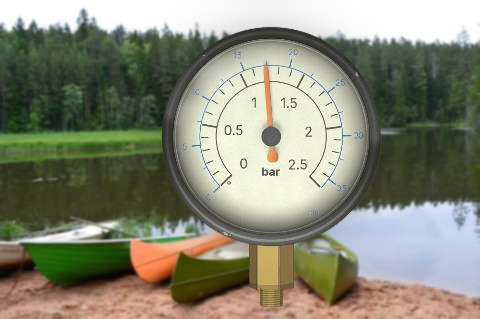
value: 1.2,bar
